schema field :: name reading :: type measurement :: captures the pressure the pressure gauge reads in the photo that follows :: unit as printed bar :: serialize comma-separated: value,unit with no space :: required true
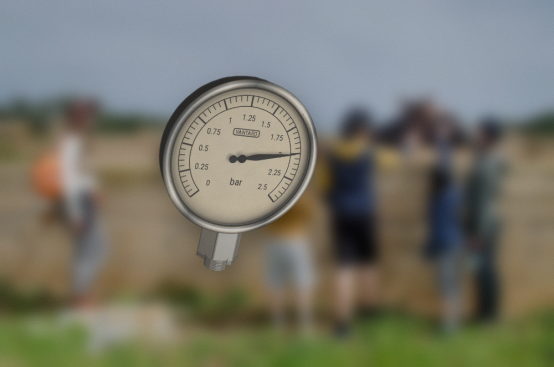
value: 2,bar
